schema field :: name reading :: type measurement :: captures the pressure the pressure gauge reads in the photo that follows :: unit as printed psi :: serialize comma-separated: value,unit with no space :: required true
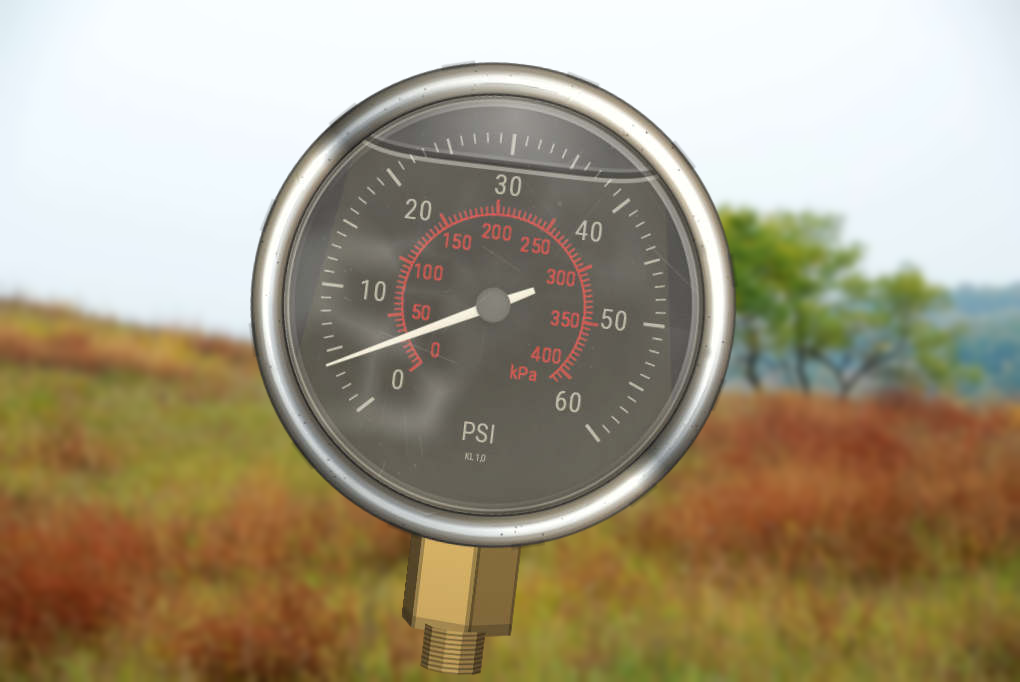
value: 4,psi
